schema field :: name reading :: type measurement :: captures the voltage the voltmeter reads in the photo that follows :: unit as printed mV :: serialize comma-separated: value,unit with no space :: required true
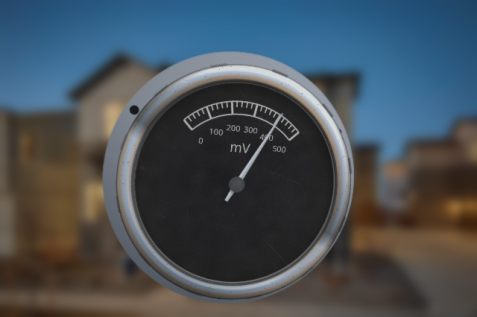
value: 400,mV
